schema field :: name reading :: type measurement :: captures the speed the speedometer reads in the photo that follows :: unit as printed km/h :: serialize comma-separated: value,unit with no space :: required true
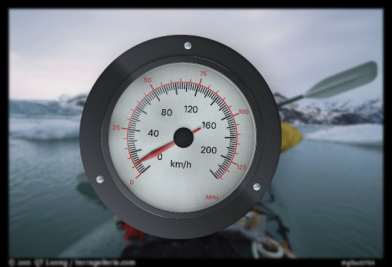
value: 10,km/h
